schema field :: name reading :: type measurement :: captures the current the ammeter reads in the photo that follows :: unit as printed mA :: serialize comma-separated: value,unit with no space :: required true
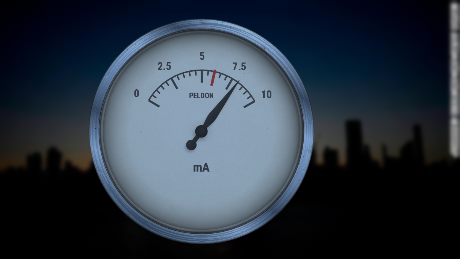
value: 8,mA
